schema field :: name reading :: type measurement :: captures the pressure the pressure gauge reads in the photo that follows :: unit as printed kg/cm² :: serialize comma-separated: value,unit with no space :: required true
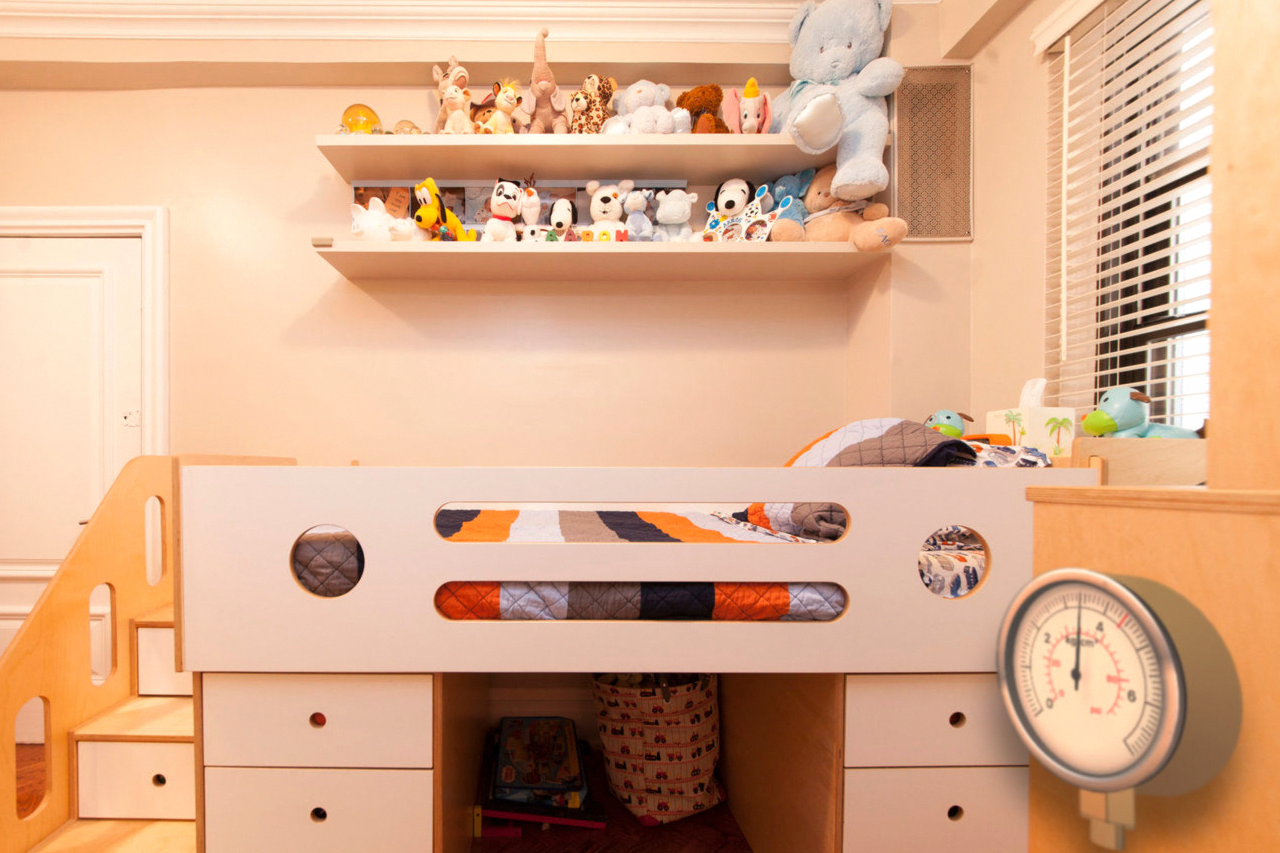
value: 3.5,kg/cm²
